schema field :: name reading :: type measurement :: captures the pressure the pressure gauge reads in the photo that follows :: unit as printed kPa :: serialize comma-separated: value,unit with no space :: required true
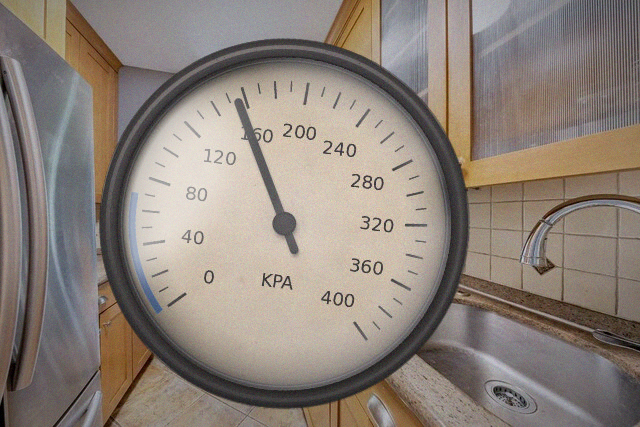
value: 155,kPa
